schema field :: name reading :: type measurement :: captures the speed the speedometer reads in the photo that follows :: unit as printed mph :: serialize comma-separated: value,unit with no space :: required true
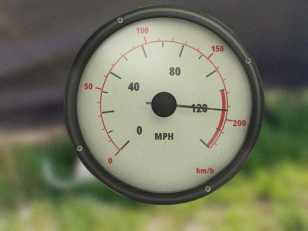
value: 120,mph
